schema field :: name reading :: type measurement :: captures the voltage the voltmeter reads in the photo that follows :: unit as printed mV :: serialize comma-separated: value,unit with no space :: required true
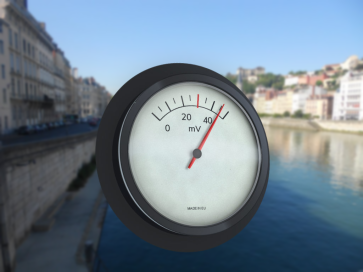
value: 45,mV
